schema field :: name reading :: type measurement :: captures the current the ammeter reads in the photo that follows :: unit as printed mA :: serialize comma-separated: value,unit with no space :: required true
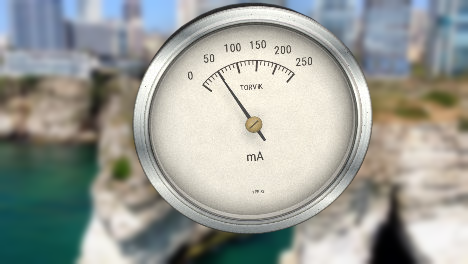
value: 50,mA
